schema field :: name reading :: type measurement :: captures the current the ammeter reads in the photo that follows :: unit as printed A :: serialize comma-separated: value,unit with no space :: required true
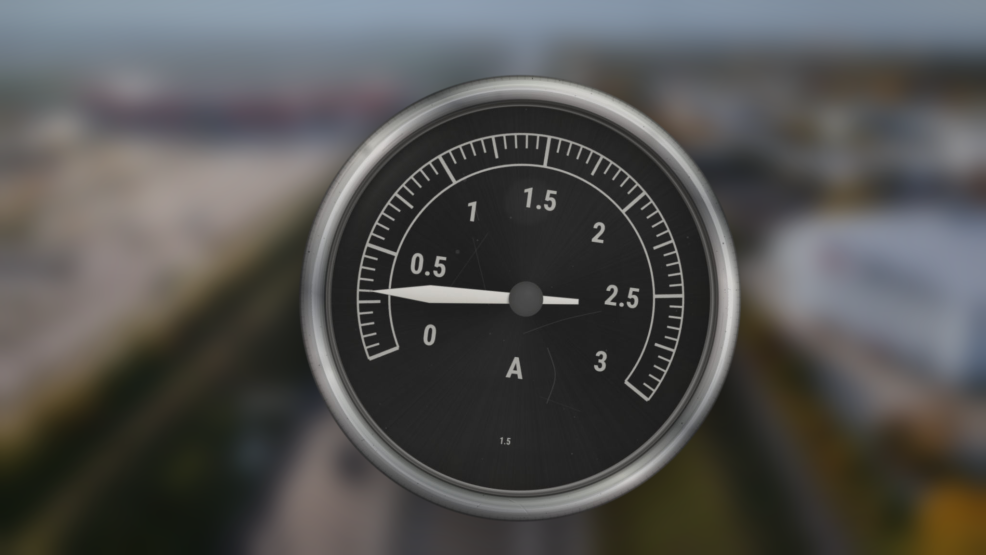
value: 0.3,A
